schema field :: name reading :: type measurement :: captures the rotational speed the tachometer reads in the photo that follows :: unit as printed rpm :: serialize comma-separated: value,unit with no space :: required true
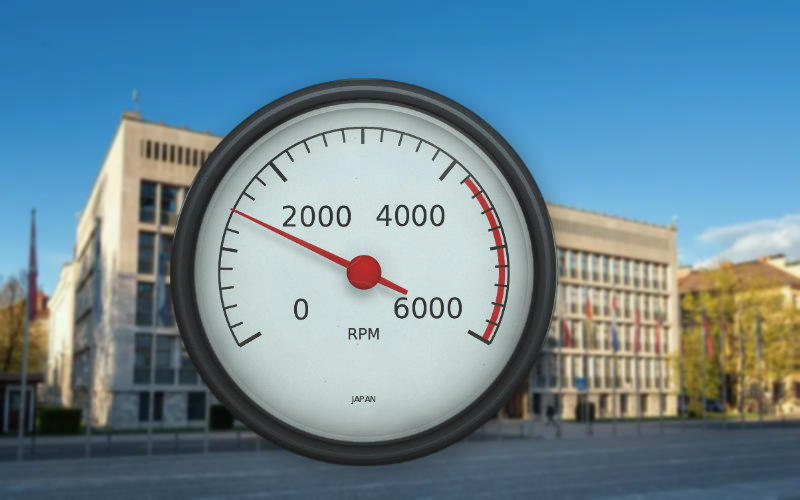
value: 1400,rpm
